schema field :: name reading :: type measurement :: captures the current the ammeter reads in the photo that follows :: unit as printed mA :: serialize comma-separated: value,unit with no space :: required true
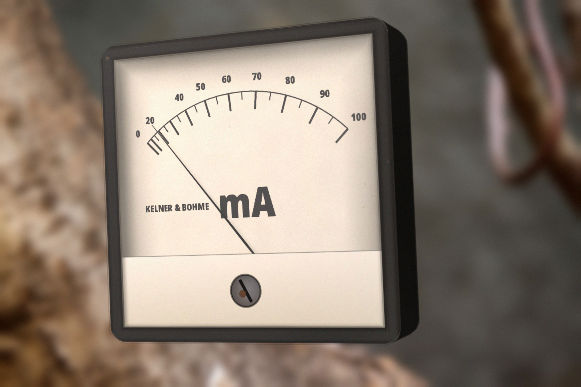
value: 20,mA
